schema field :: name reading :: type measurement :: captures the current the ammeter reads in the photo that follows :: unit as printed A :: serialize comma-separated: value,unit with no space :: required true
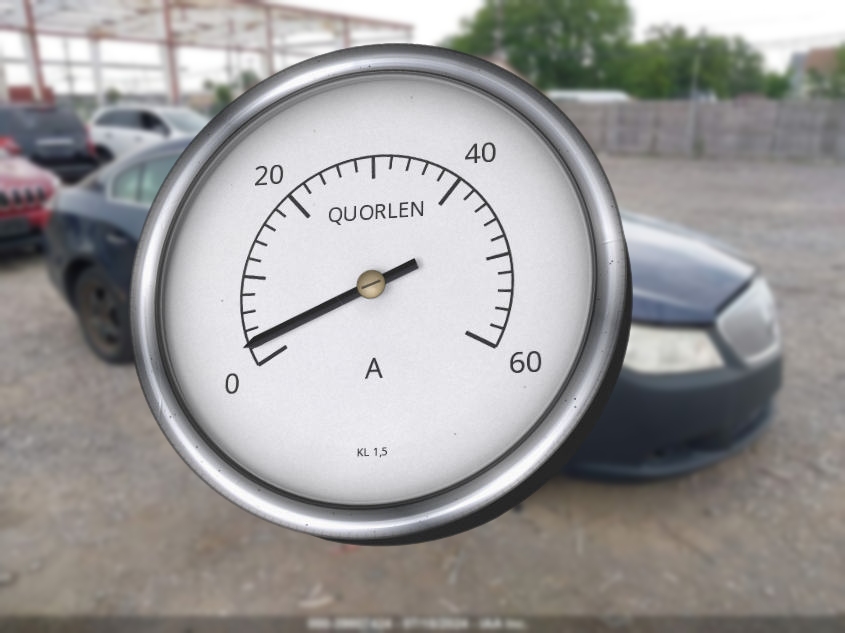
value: 2,A
